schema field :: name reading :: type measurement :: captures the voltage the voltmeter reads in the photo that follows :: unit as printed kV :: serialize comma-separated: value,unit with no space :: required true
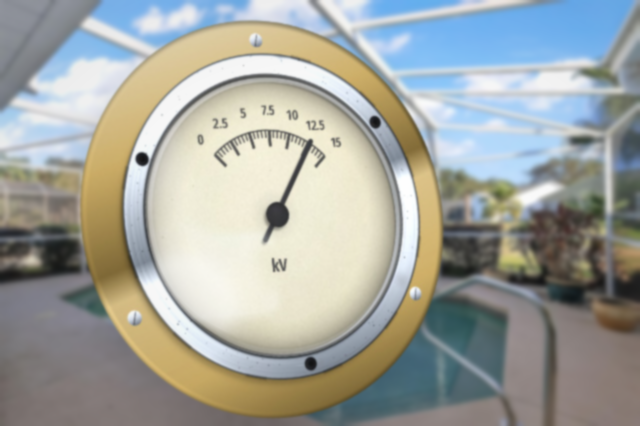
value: 12.5,kV
